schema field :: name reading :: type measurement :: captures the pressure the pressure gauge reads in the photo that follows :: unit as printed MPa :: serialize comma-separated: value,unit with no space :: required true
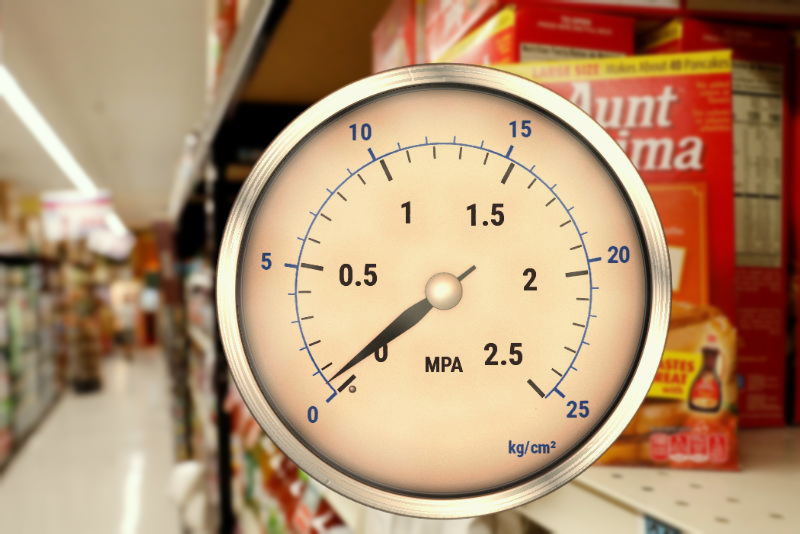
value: 0.05,MPa
